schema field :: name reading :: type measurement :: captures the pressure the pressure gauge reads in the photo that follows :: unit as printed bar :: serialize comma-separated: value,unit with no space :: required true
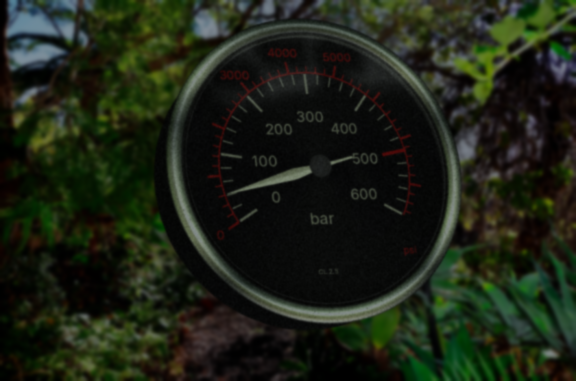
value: 40,bar
